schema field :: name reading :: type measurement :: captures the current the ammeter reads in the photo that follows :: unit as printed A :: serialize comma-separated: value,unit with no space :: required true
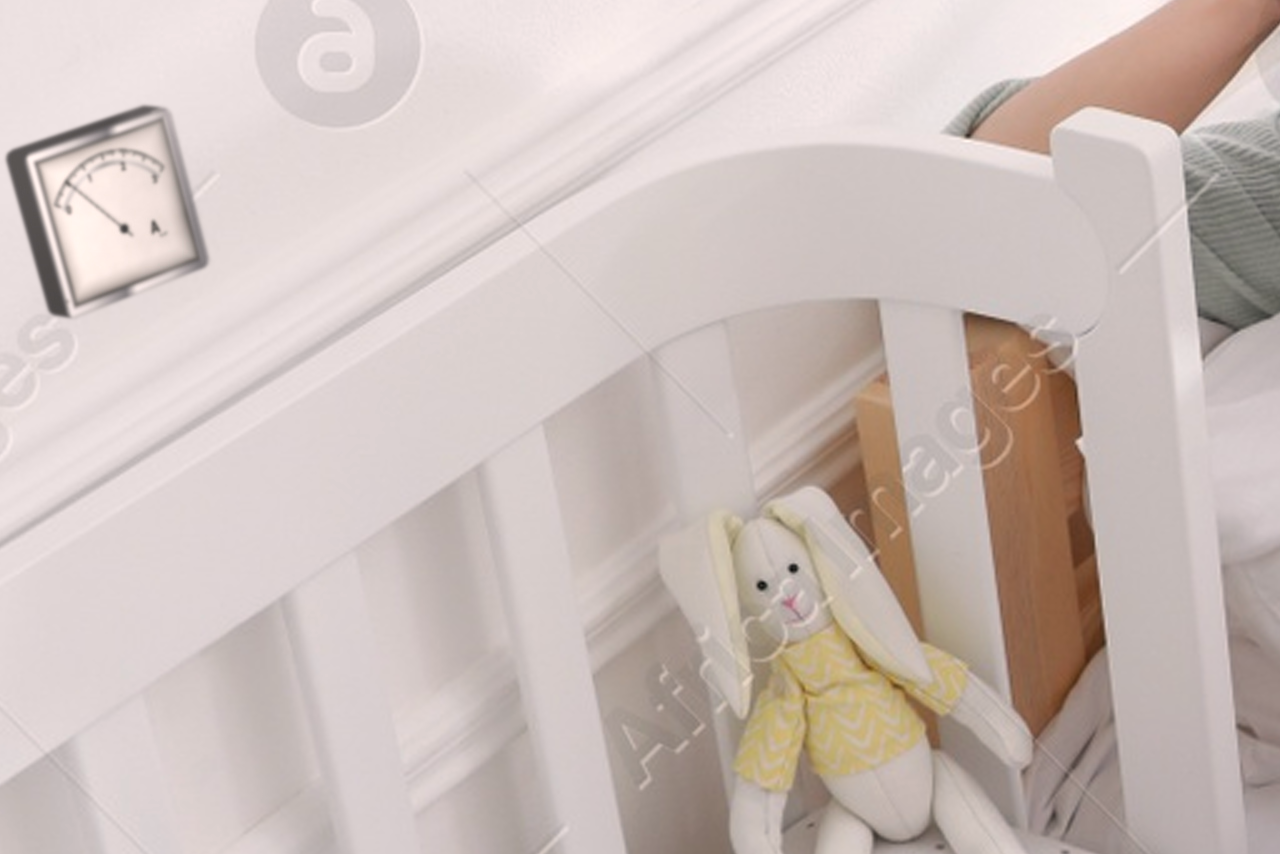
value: 0.5,A
